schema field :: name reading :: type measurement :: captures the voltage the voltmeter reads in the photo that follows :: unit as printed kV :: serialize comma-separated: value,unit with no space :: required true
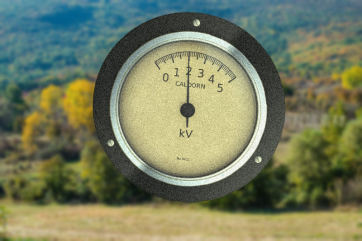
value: 2,kV
